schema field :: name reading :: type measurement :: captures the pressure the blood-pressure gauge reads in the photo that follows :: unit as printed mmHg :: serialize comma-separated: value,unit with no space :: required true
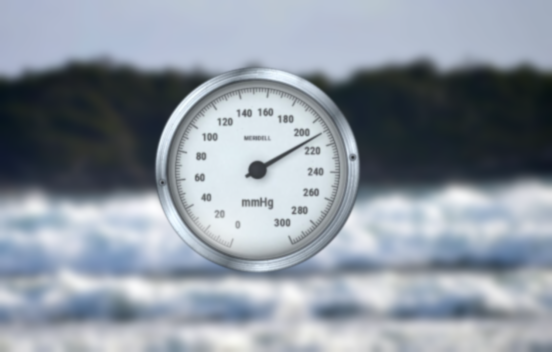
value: 210,mmHg
